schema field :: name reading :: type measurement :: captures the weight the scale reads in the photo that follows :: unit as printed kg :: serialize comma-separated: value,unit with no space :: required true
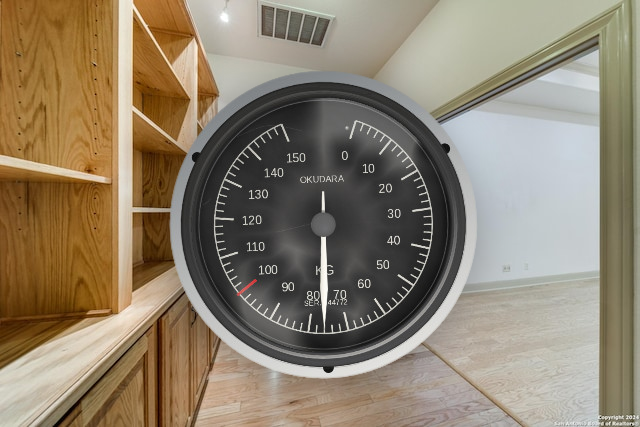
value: 76,kg
